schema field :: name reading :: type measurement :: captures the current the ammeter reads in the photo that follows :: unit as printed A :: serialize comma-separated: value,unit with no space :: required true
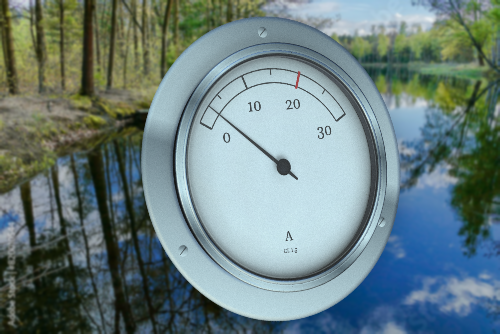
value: 2.5,A
